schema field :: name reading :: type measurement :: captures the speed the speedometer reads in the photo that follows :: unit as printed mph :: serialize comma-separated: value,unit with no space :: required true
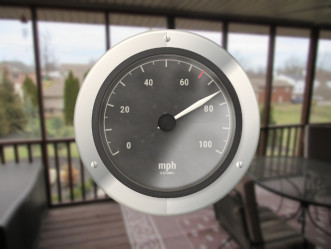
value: 75,mph
